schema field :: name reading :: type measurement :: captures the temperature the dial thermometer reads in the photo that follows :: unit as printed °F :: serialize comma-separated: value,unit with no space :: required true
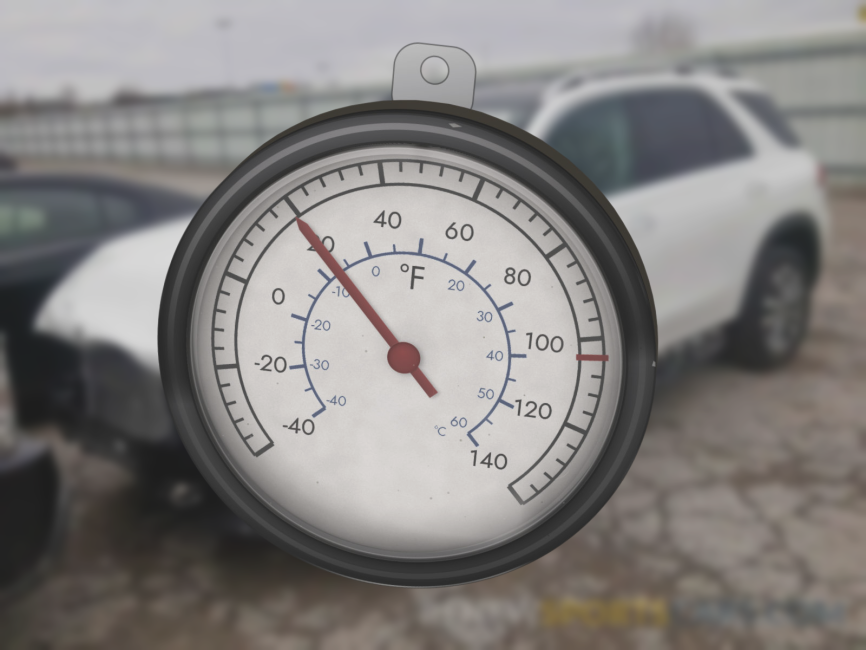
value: 20,°F
